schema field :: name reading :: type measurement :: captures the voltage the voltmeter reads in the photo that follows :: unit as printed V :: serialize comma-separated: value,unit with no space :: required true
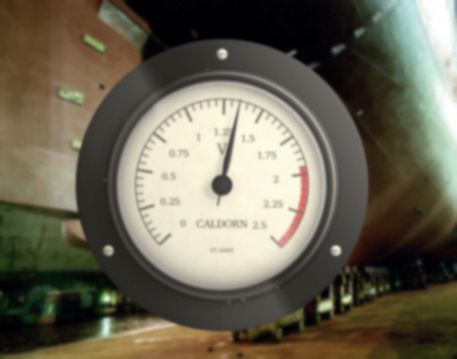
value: 1.35,V
